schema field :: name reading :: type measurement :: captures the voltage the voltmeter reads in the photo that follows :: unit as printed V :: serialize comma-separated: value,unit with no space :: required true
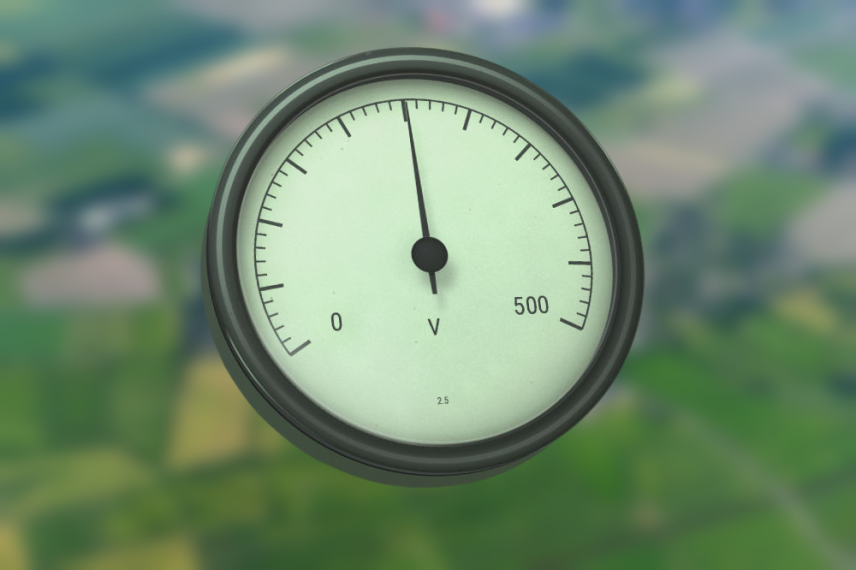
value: 250,V
